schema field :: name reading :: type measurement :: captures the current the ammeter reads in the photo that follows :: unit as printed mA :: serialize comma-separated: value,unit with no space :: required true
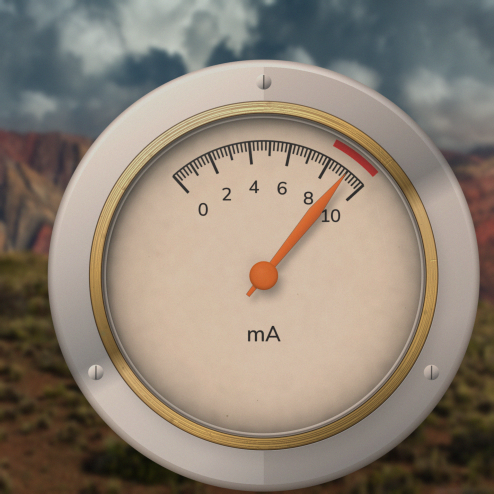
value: 9,mA
